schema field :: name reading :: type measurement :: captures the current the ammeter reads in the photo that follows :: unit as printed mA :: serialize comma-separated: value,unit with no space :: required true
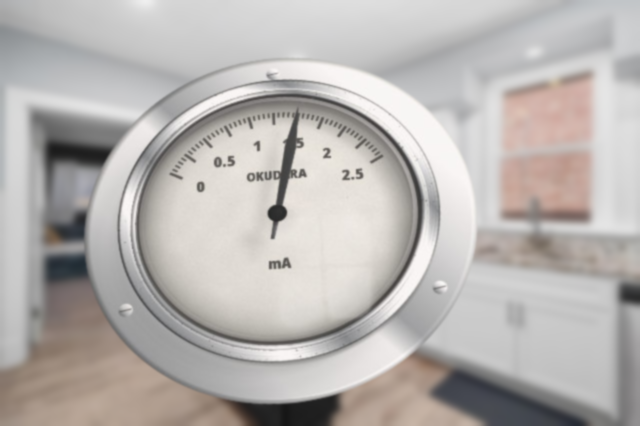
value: 1.5,mA
